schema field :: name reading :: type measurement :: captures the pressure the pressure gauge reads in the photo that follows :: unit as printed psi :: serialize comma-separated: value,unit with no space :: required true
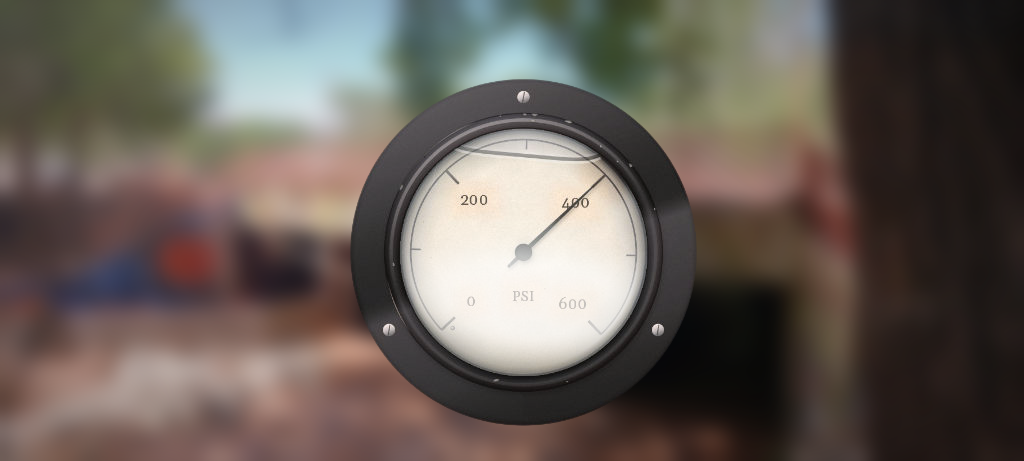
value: 400,psi
